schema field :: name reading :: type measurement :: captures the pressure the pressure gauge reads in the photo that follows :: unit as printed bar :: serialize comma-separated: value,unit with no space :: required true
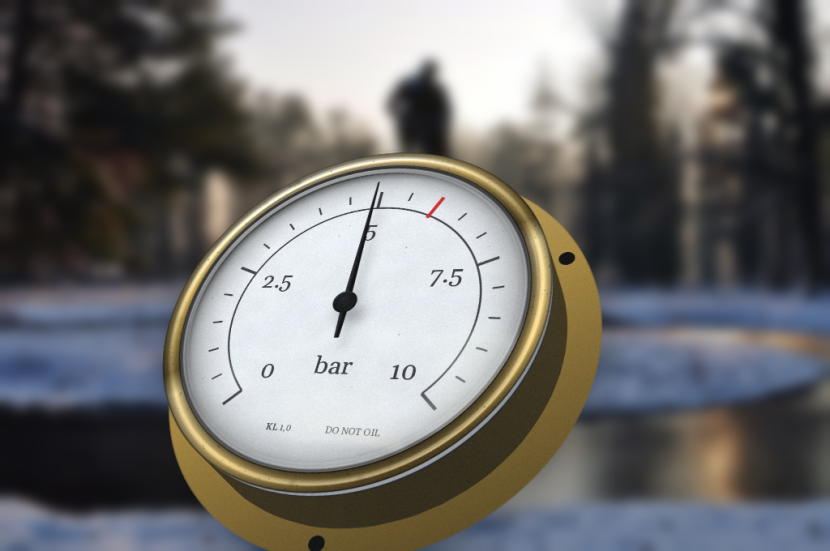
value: 5,bar
